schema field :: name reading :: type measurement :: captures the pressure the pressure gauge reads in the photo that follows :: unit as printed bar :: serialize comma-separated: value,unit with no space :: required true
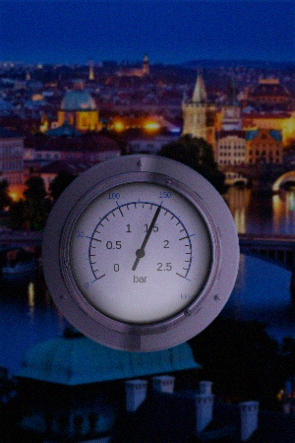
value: 1.5,bar
